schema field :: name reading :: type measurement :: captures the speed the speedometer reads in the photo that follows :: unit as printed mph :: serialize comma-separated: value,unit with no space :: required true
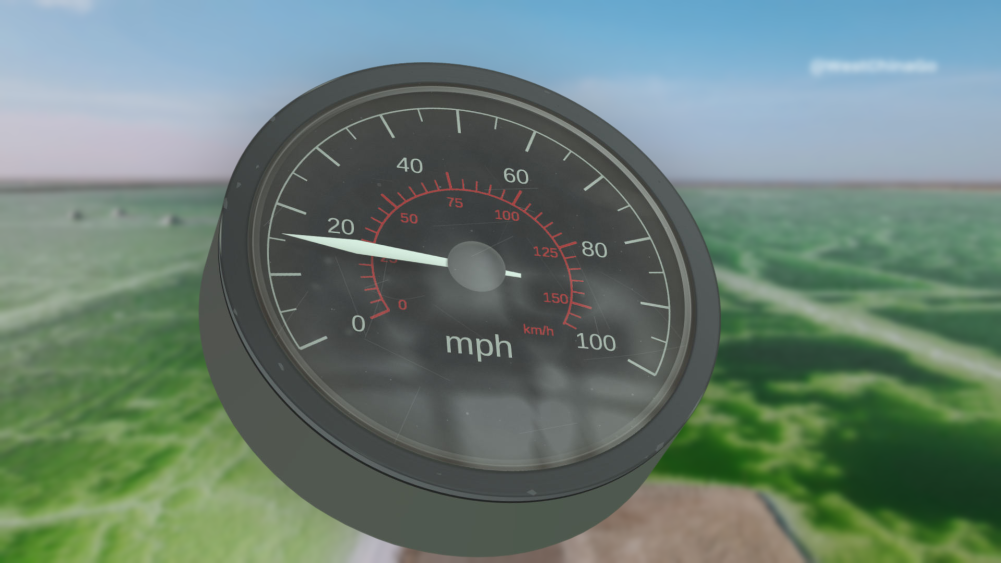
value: 15,mph
